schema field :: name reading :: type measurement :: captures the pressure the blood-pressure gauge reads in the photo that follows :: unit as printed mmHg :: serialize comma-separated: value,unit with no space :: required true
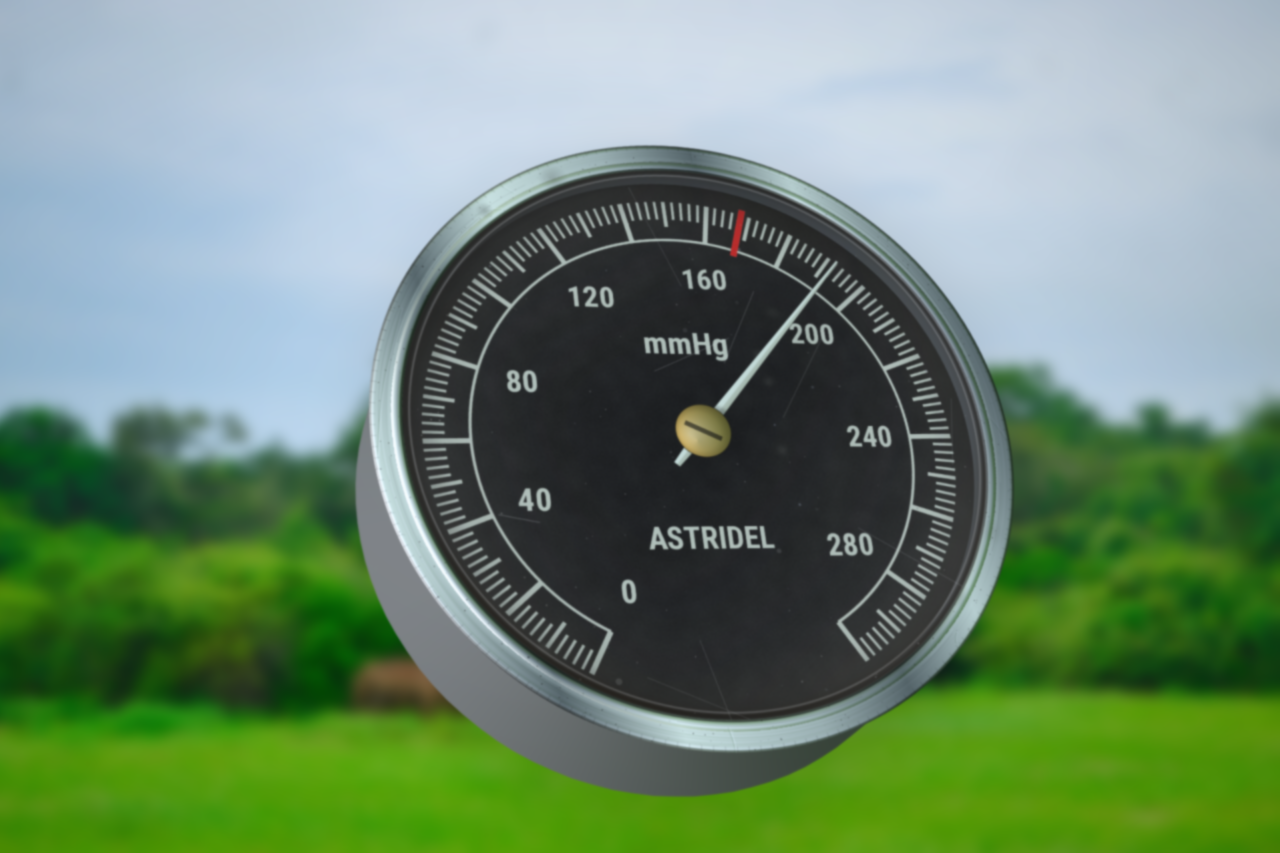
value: 192,mmHg
